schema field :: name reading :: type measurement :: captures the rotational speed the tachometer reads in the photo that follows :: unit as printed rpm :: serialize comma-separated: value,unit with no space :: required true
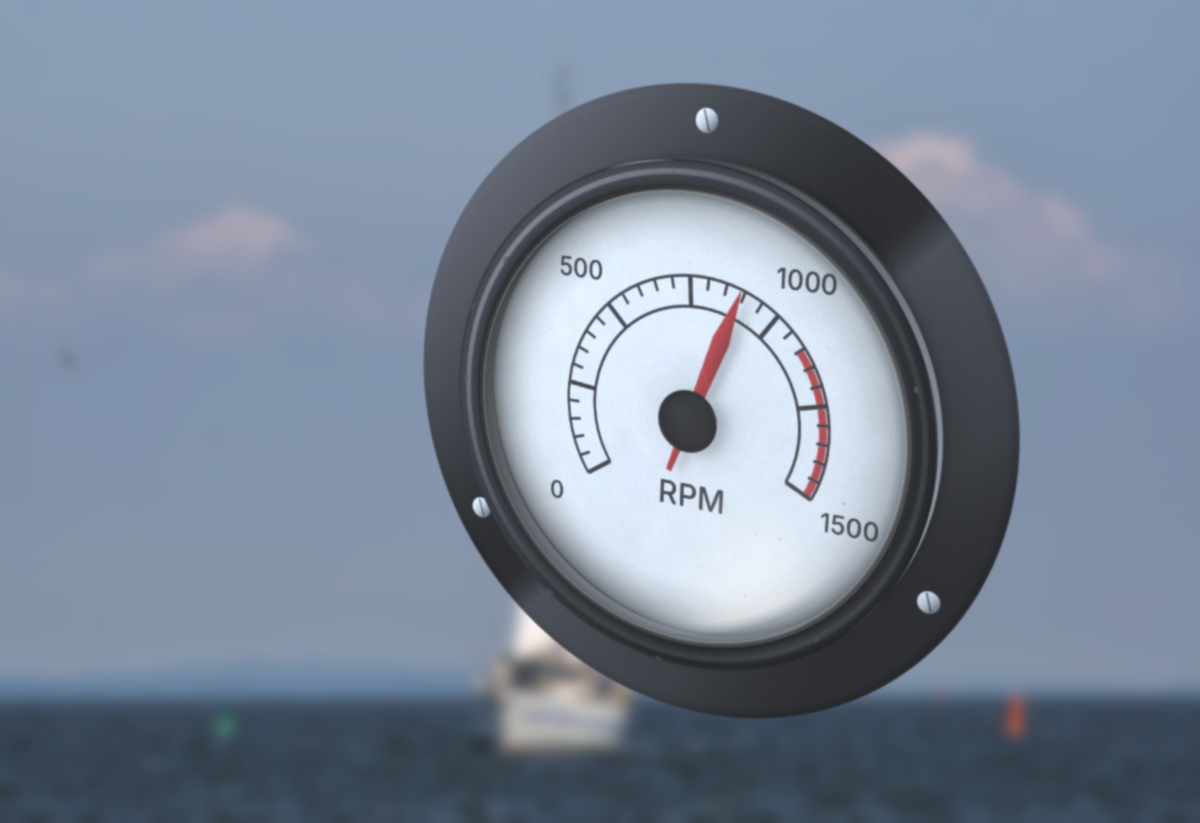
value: 900,rpm
